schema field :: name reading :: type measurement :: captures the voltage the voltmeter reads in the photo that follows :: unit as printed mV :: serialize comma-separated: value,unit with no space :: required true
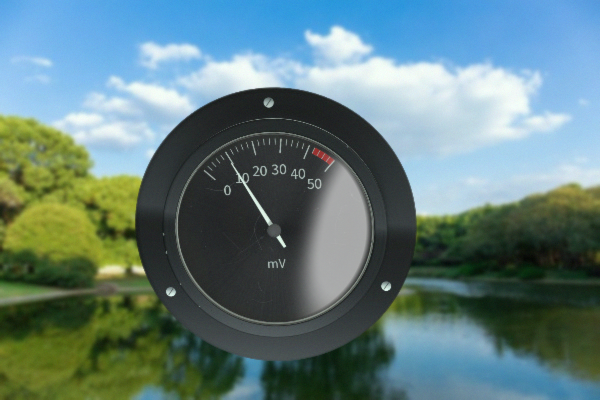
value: 10,mV
